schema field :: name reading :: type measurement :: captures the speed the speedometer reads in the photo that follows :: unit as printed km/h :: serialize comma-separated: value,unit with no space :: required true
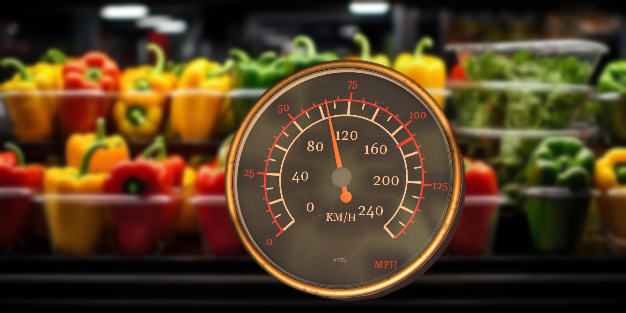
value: 105,km/h
